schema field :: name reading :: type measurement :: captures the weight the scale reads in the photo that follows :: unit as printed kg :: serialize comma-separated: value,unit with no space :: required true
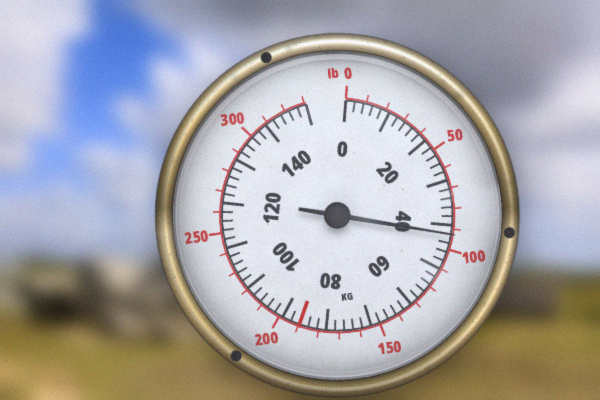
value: 42,kg
